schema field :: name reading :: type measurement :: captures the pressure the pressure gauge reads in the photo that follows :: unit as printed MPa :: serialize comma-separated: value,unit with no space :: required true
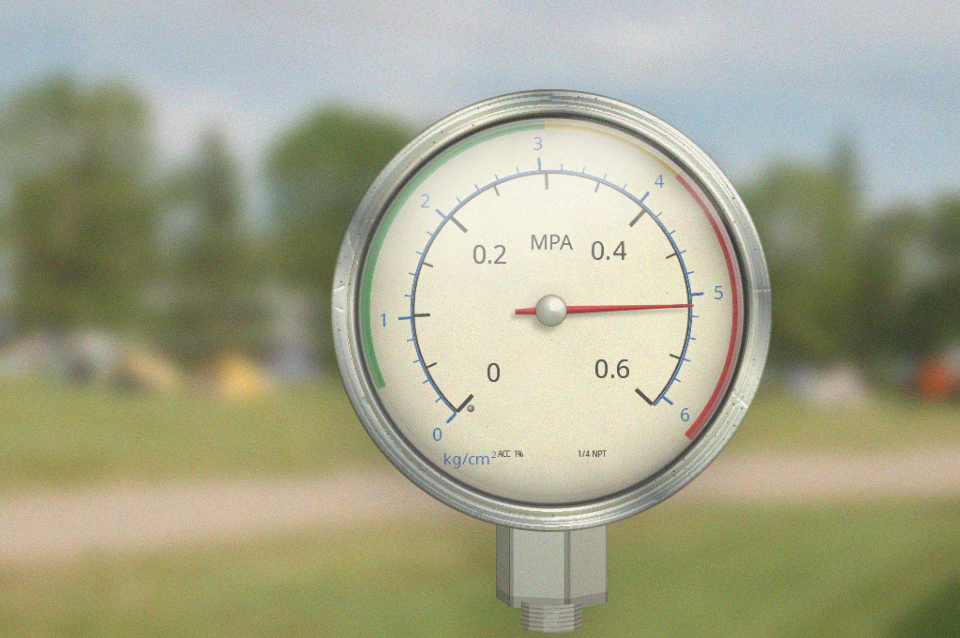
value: 0.5,MPa
